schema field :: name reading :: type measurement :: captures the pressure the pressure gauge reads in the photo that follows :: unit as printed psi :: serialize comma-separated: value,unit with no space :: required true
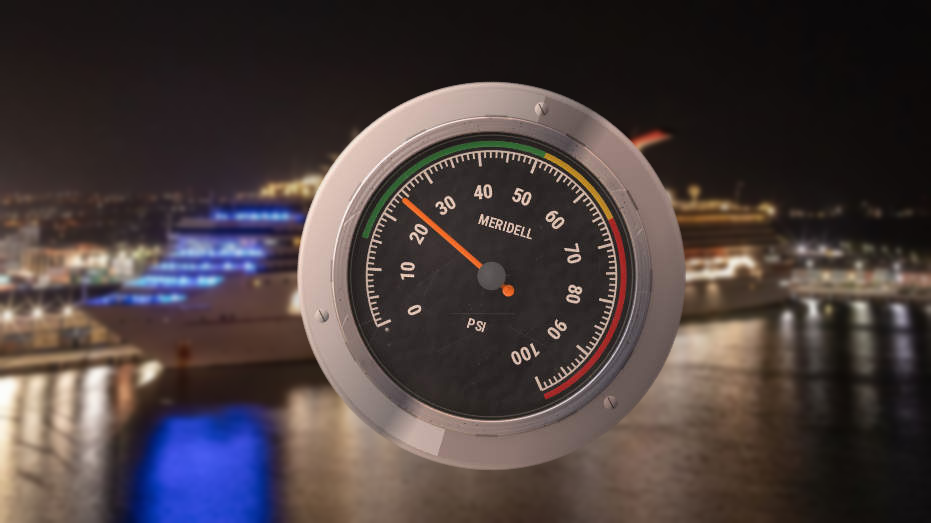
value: 24,psi
